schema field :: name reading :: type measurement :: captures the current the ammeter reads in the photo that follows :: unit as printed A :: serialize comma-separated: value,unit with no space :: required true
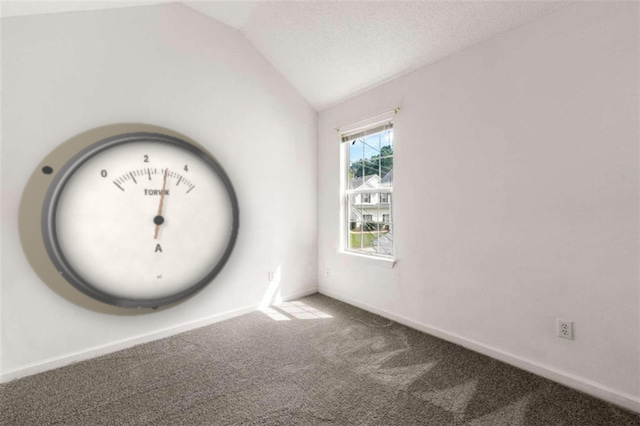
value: 3,A
